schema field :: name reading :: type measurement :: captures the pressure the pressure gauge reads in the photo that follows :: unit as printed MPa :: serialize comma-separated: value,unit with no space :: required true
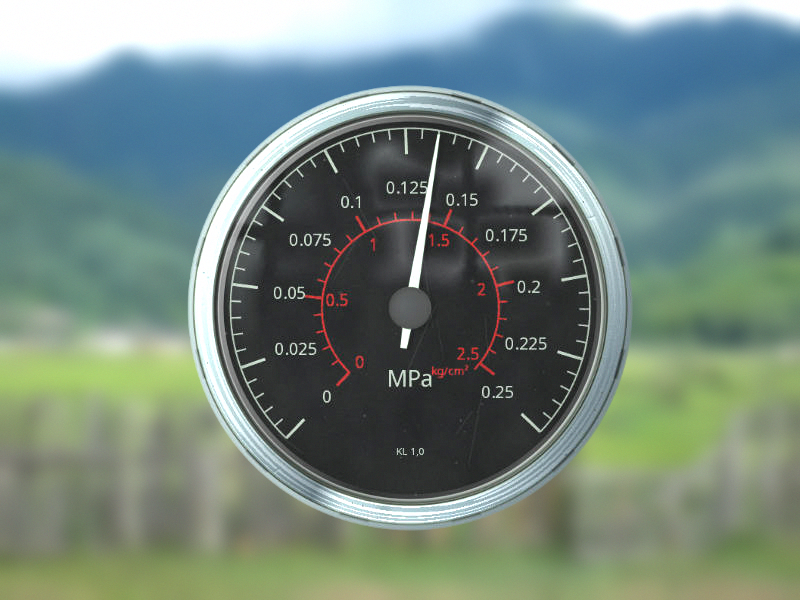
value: 0.135,MPa
